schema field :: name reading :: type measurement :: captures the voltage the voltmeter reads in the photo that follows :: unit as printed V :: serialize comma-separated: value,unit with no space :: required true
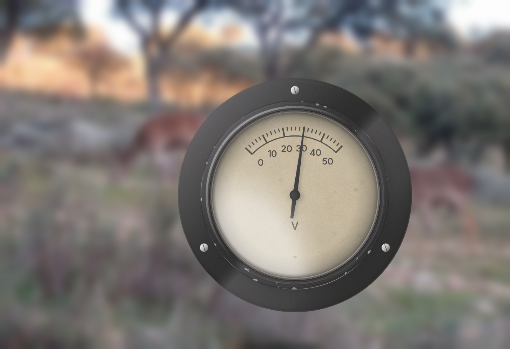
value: 30,V
